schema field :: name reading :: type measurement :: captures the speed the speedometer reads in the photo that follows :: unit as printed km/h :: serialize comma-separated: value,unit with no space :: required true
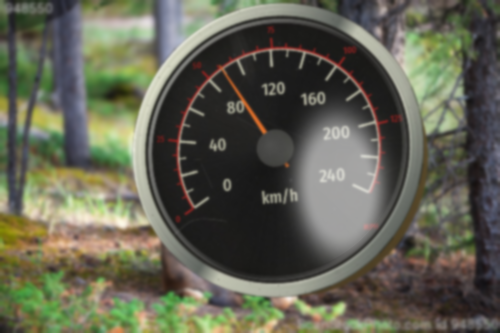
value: 90,km/h
